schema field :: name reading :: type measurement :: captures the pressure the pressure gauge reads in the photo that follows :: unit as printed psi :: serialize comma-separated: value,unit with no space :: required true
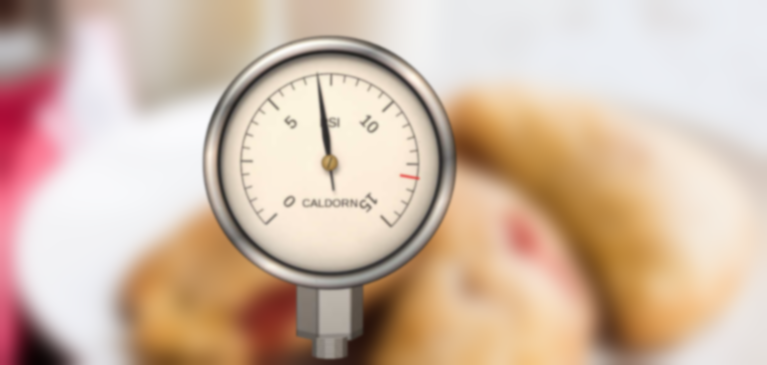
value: 7,psi
